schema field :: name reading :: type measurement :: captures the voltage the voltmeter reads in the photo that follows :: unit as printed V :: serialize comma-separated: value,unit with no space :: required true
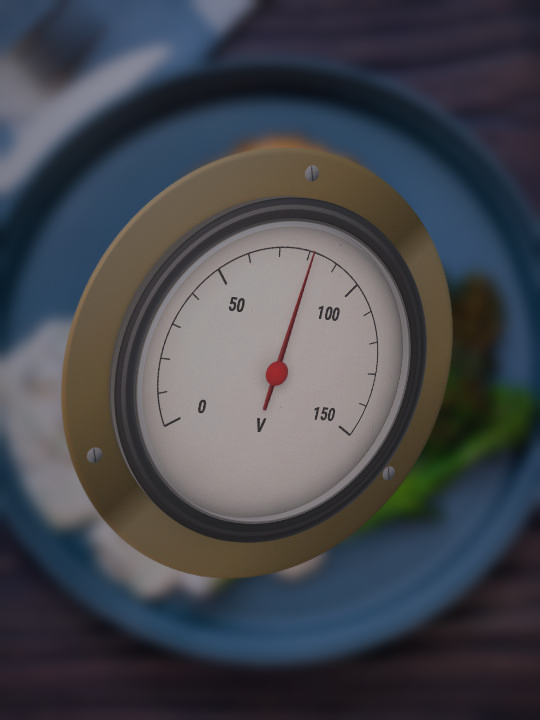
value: 80,V
